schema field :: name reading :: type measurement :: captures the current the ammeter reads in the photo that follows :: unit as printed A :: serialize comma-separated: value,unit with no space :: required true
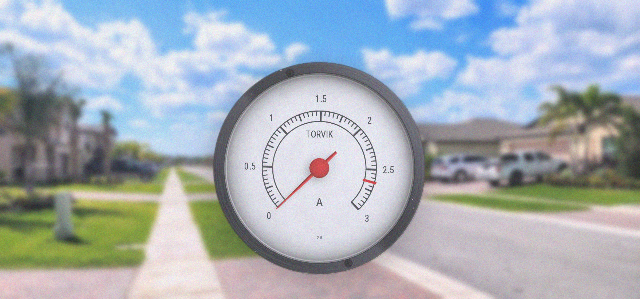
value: 0,A
